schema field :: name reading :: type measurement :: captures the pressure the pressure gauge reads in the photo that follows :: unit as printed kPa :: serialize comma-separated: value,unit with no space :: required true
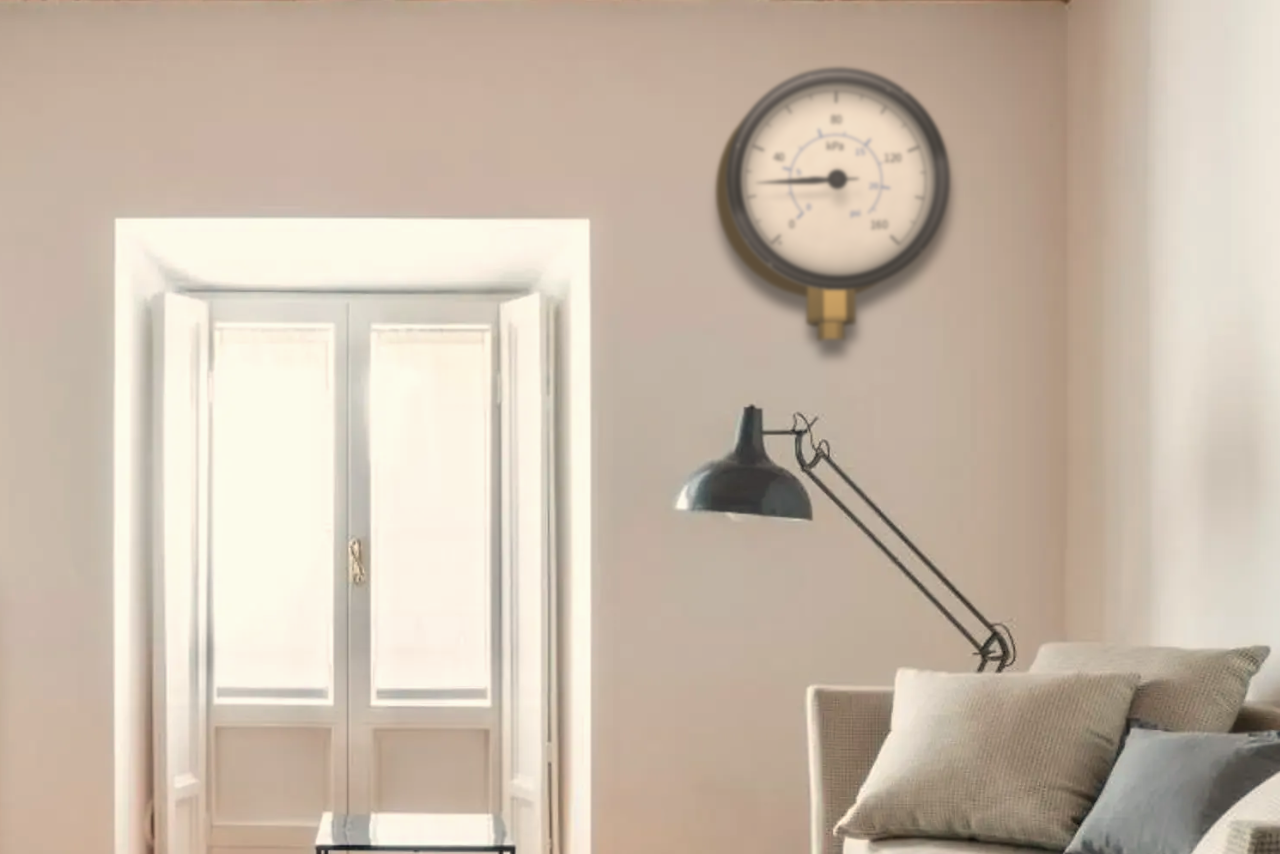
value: 25,kPa
